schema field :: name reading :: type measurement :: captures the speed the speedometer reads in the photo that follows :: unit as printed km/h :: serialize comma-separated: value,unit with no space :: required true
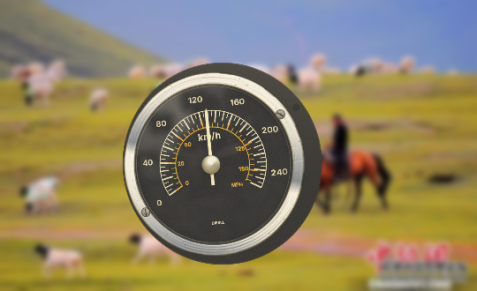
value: 130,km/h
